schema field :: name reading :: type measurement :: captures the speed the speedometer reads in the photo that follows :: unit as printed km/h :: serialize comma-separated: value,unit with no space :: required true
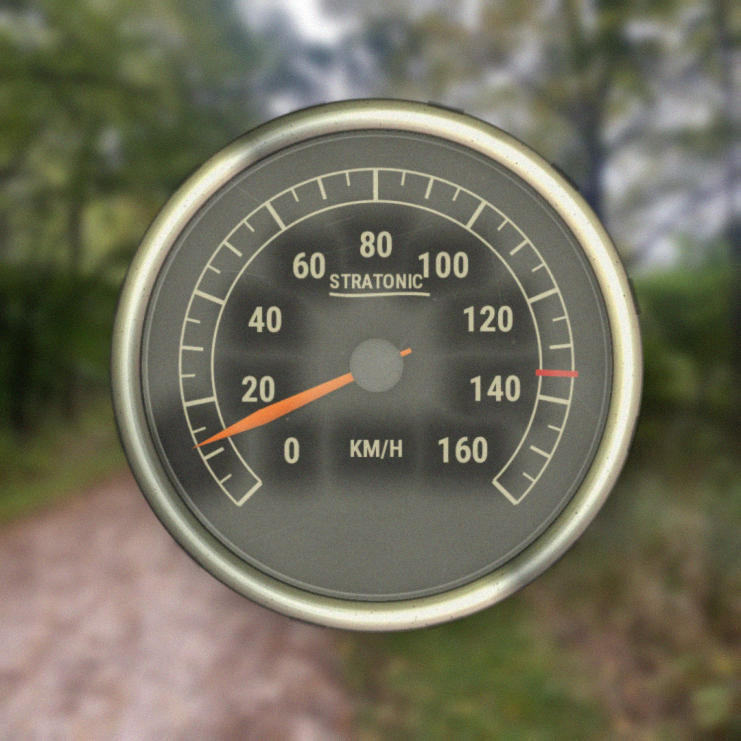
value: 12.5,km/h
